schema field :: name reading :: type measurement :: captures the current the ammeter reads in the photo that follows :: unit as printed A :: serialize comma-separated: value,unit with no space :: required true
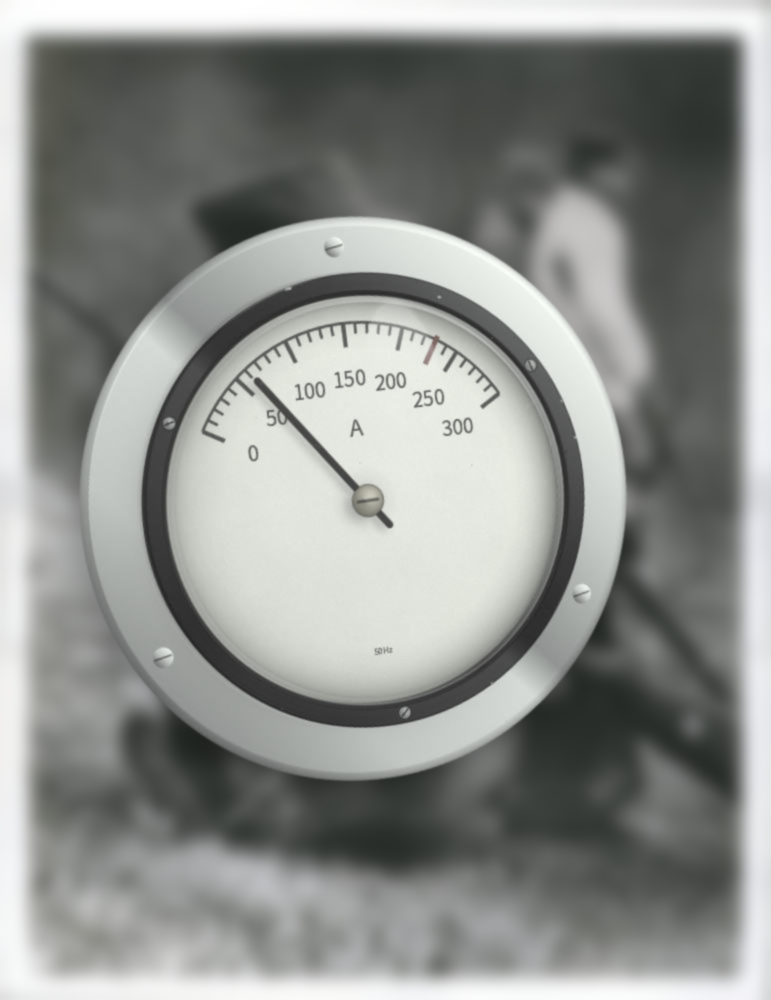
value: 60,A
